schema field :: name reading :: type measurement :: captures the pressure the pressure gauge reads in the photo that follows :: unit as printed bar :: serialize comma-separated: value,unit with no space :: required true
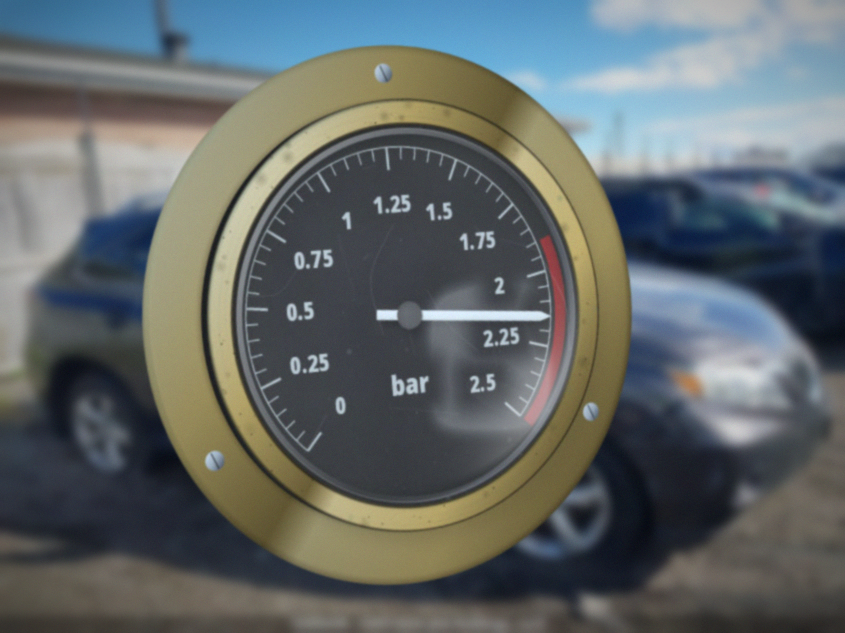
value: 2.15,bar
